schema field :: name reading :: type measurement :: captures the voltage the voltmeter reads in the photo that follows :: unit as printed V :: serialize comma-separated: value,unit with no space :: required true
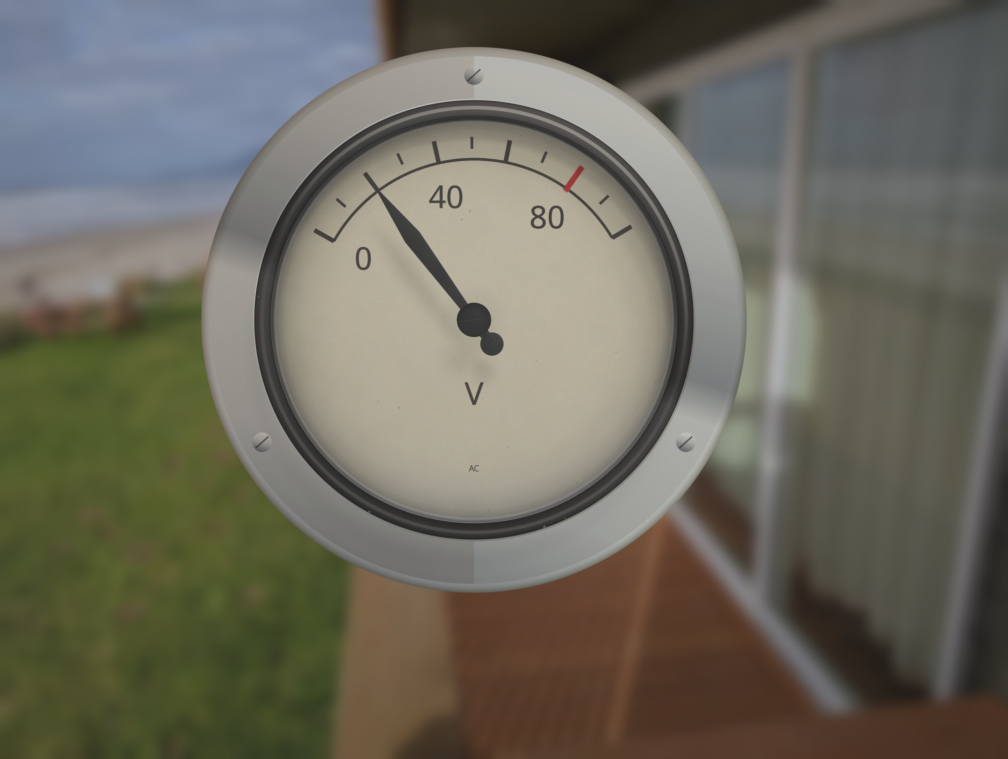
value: 20,V
